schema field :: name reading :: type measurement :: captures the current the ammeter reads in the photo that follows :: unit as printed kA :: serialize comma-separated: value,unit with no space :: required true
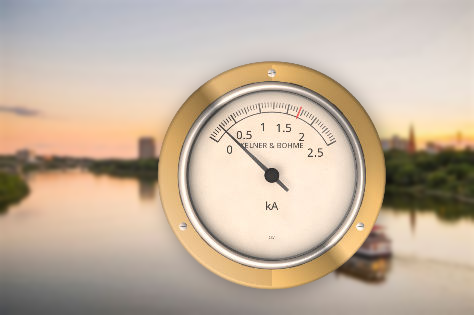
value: 0.25,kA
